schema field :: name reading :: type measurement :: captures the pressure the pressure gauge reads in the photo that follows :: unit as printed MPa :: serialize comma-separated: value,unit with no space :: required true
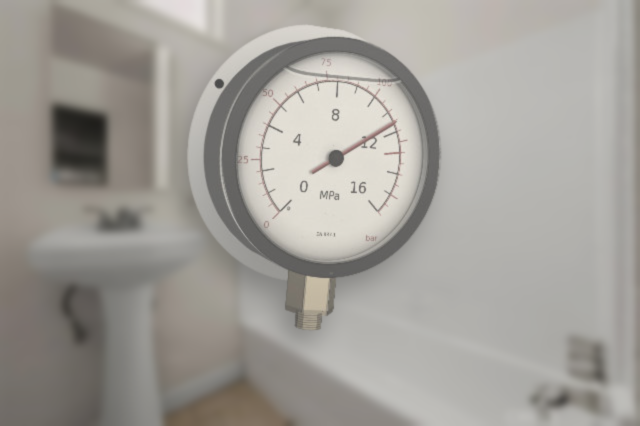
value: 11.5,MPa
